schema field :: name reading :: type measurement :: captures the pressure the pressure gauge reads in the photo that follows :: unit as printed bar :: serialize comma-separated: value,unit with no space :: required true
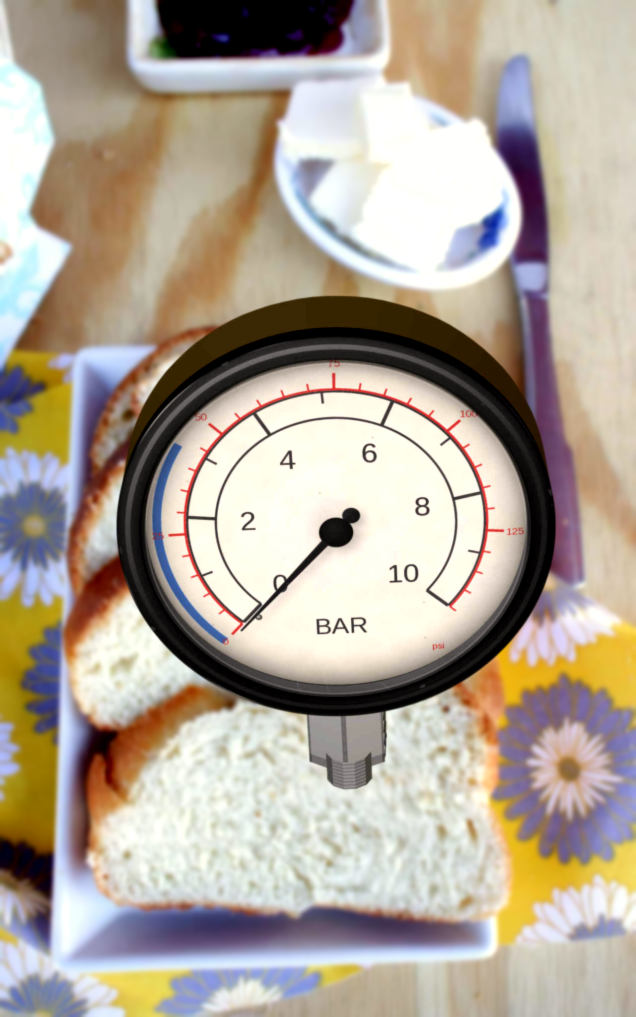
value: 0,bar
